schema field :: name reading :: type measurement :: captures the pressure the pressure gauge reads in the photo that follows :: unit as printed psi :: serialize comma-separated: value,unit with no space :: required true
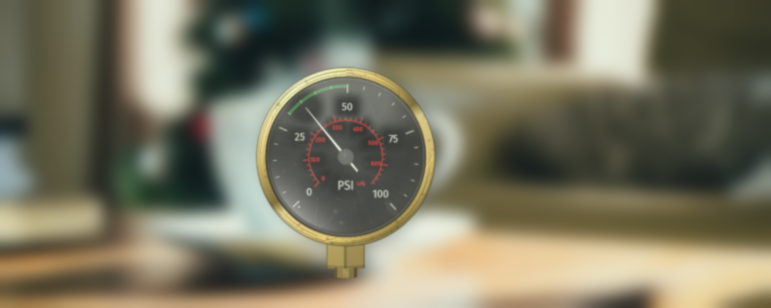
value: 35,psi
